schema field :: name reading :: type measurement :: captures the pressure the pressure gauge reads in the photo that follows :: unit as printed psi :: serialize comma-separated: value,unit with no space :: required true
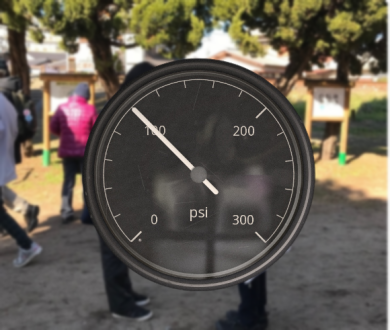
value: 100,psi
